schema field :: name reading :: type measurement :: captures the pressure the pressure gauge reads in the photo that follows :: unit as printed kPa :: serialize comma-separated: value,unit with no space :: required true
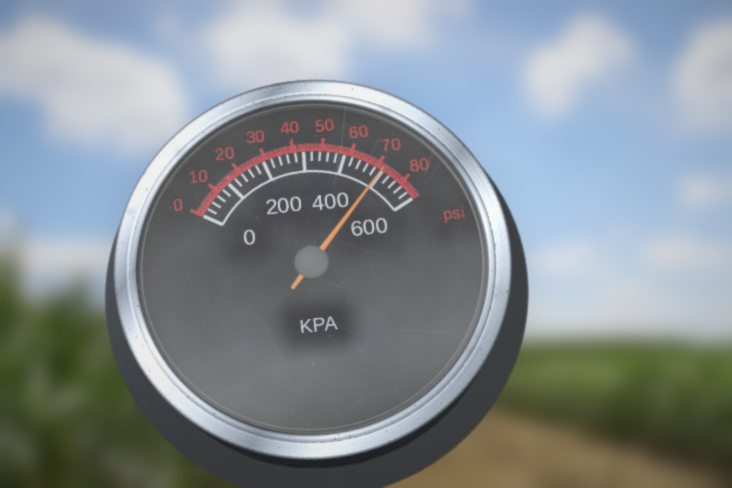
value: 500,kPa
